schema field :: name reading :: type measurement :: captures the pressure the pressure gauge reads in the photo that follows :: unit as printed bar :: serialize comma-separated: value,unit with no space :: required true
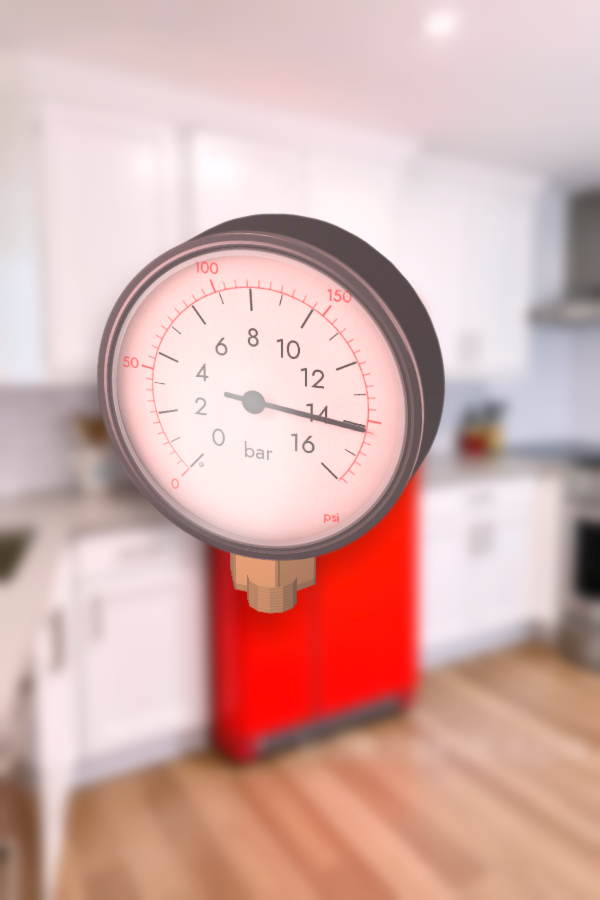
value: 14,bar
